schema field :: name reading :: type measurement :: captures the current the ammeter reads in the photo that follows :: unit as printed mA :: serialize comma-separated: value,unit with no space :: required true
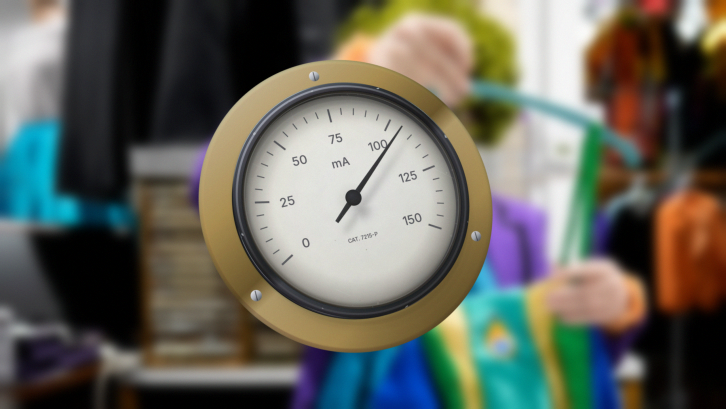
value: 105,mA
